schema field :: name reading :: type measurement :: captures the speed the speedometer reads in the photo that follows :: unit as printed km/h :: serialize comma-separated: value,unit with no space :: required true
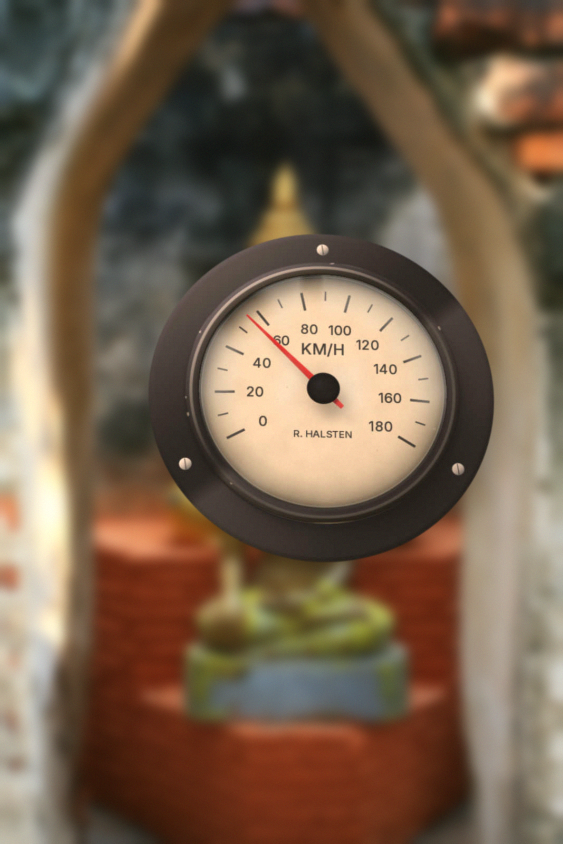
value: 55,km/h
